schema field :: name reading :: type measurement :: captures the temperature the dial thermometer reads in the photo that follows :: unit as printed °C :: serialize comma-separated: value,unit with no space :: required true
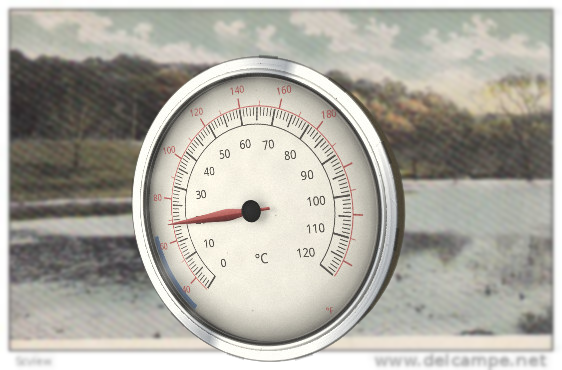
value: 20,°C
